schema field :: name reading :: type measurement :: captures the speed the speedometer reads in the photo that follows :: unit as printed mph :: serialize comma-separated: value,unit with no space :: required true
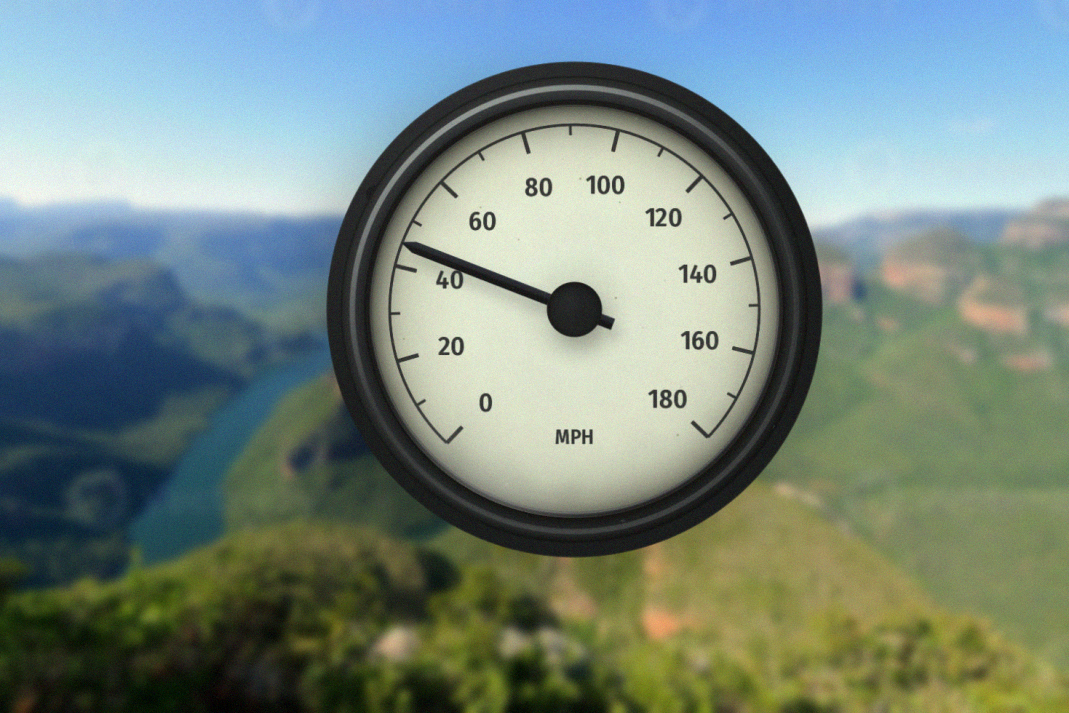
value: 45,mph
